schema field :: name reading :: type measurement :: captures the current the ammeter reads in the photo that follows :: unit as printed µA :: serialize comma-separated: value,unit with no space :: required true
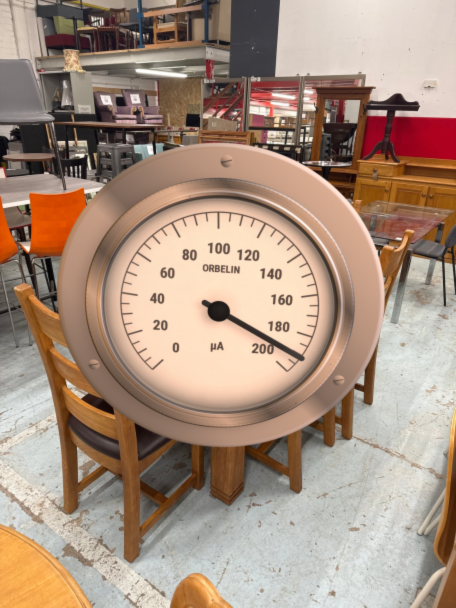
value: 190,µA
